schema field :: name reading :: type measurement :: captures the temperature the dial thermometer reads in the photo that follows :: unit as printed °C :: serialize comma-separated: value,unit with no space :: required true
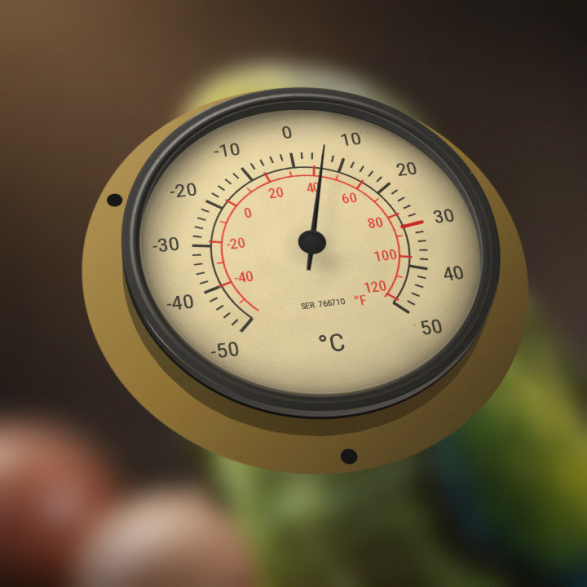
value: 6,°C
